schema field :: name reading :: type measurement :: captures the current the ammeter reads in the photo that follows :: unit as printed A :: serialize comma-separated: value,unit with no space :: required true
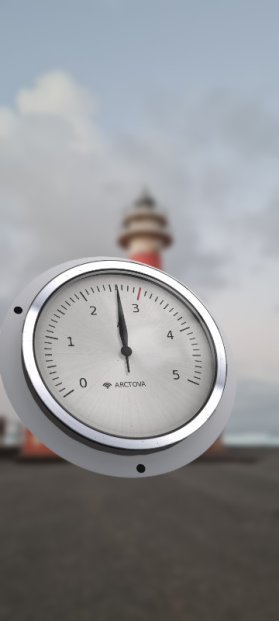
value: 2.6,A
